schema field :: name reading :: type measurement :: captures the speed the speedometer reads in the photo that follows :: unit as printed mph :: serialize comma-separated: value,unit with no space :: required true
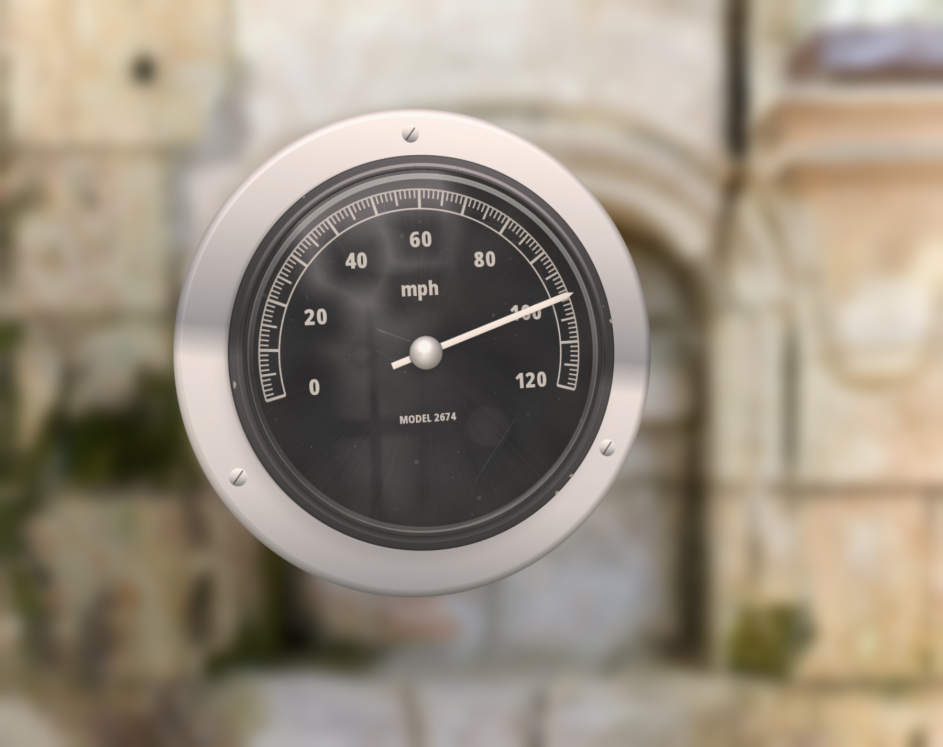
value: 100,mph
